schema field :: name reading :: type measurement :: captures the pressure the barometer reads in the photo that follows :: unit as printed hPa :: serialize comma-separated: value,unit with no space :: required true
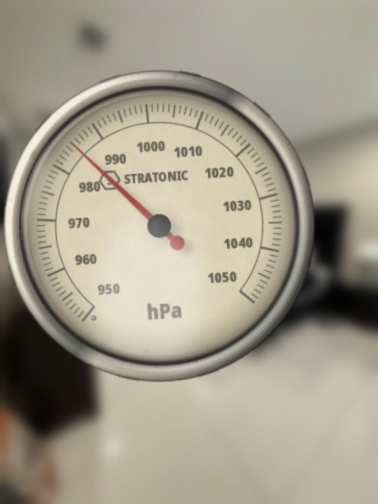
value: 985,hPa
